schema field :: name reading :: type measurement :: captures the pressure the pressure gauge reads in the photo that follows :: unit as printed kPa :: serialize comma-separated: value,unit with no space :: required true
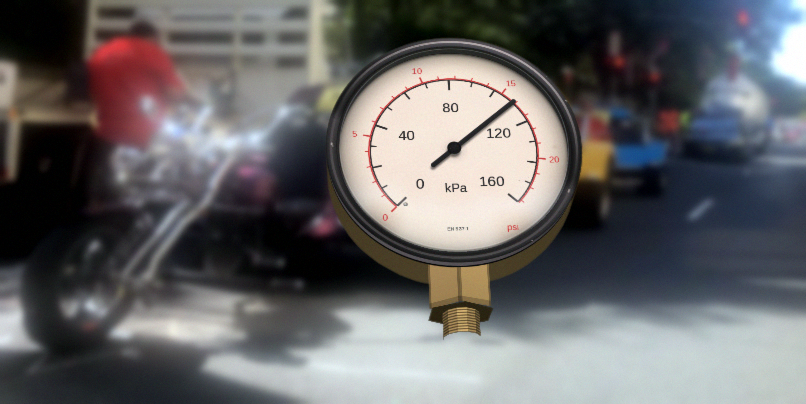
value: 110,kPa
